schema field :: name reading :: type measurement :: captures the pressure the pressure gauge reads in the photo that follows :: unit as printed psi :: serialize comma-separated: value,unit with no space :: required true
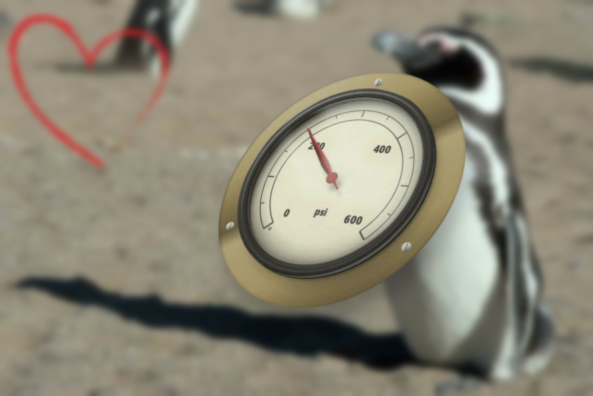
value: 200,psi
